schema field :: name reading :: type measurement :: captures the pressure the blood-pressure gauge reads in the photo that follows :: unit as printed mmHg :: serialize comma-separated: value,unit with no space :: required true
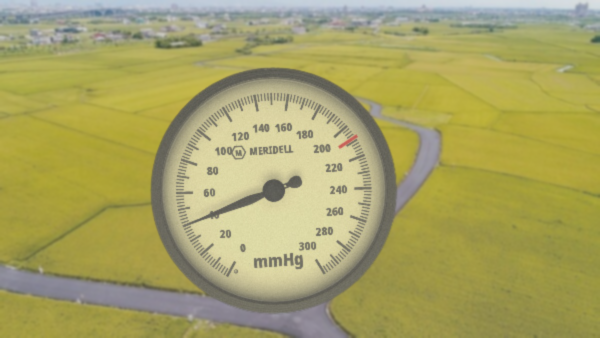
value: 40,mmHg
